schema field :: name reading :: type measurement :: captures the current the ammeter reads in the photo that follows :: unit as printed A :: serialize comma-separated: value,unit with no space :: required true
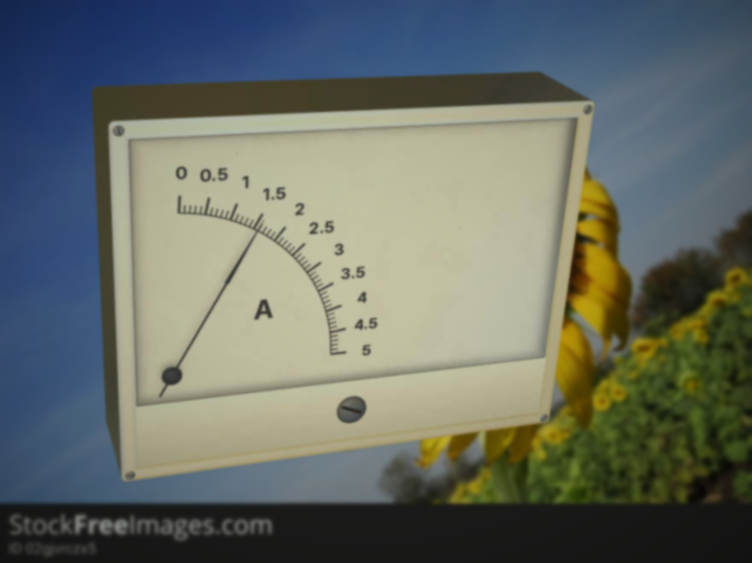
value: 1.5,A
